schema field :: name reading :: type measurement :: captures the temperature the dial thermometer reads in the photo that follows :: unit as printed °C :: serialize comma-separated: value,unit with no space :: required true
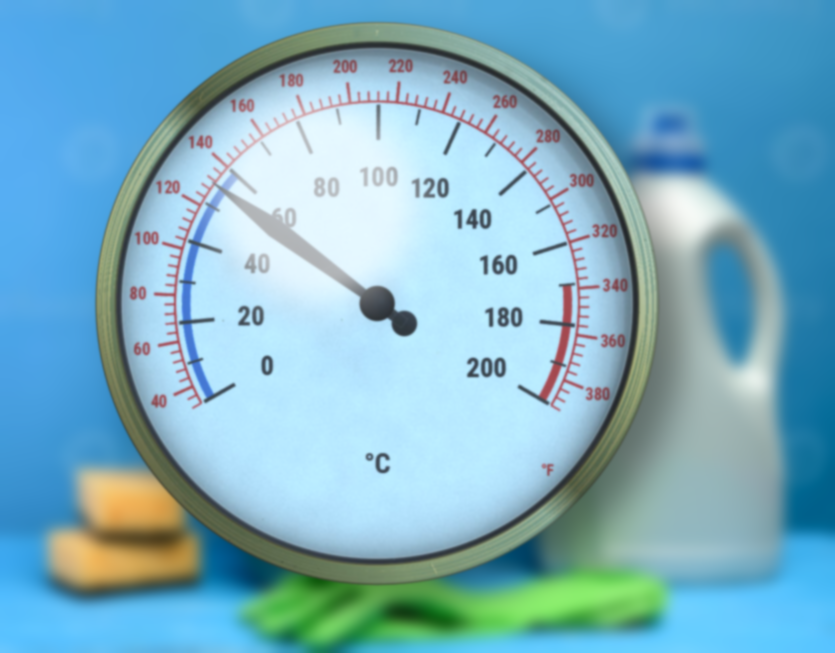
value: 55,°C
